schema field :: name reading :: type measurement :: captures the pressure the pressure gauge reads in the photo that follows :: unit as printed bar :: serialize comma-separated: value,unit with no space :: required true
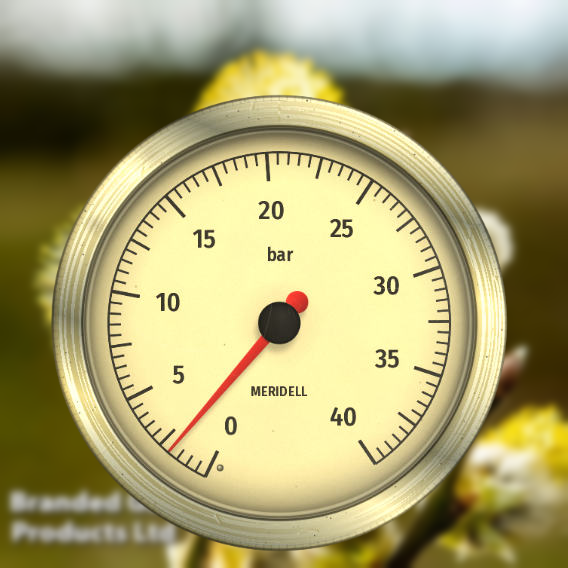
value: 2,bar
